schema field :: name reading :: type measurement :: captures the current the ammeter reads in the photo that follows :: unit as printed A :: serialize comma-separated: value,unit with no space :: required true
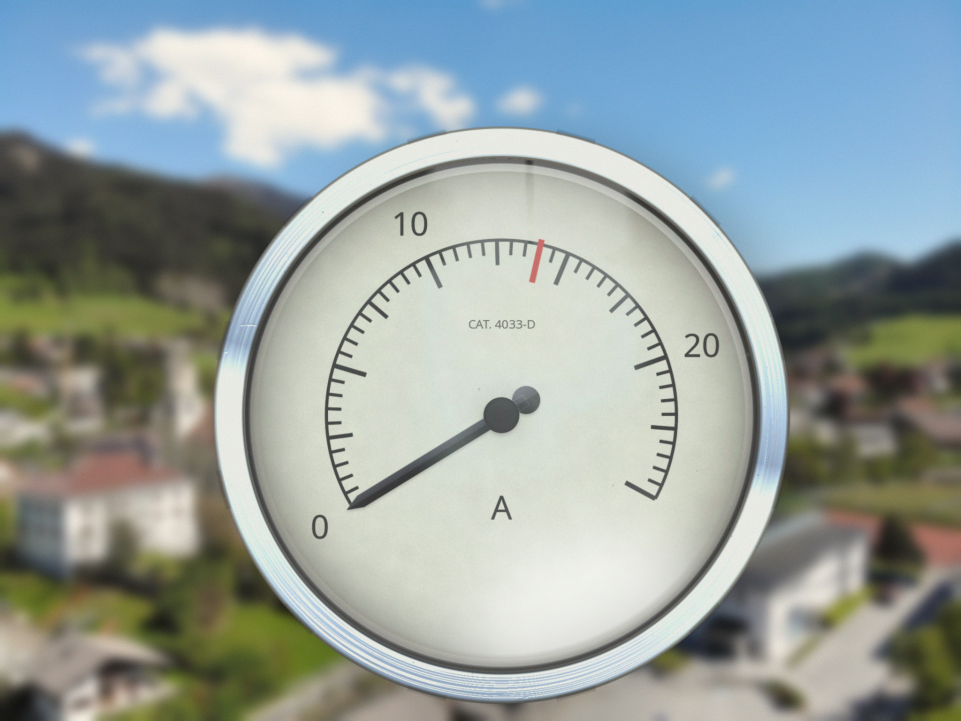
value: 0,A
